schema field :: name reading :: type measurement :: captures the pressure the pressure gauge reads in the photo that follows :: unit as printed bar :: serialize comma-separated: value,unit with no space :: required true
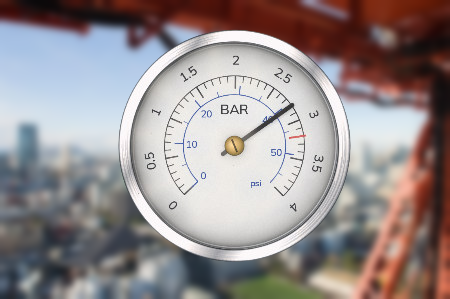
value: 2.8,bar
